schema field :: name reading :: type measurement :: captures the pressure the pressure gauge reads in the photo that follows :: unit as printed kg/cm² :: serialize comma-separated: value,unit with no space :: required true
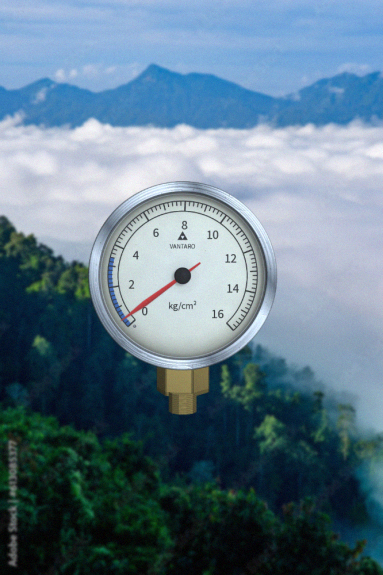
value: 0.4,kg/cm²
